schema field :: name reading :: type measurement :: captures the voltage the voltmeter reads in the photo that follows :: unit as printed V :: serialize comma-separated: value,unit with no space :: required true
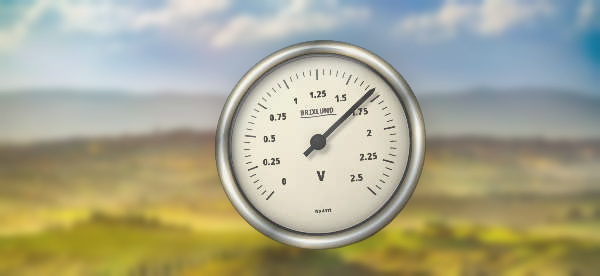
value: 1.7,V
